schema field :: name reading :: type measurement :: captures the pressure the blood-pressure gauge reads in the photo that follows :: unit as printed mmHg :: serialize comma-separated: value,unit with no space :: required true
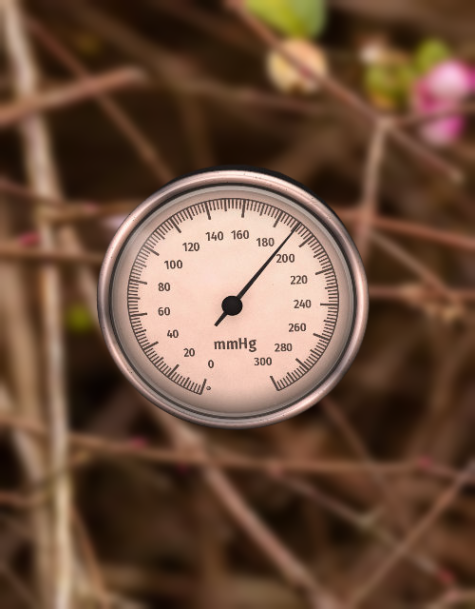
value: 190,mmHg
